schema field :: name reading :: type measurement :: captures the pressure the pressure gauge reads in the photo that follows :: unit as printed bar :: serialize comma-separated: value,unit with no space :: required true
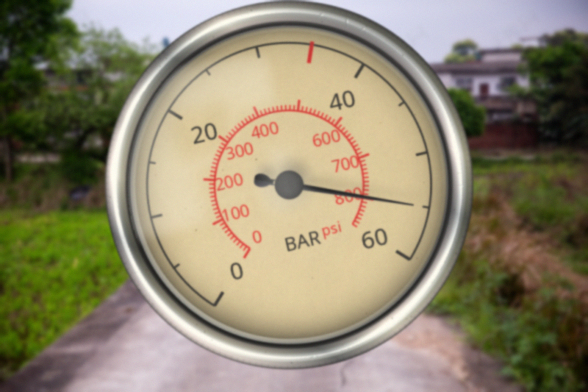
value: 55,bar
